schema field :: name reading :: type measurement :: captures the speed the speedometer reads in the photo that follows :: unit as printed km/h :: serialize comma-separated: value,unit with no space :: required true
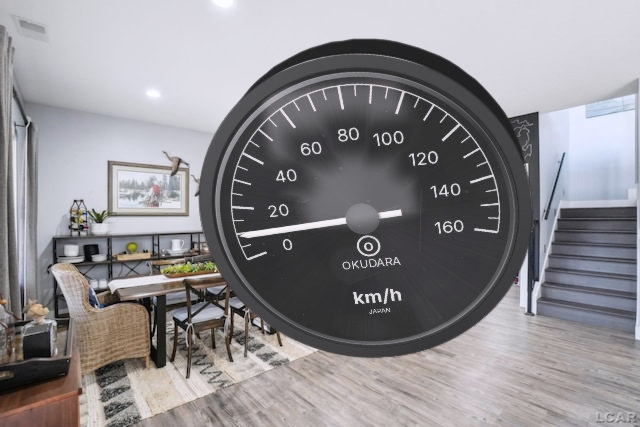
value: 10,km/h
